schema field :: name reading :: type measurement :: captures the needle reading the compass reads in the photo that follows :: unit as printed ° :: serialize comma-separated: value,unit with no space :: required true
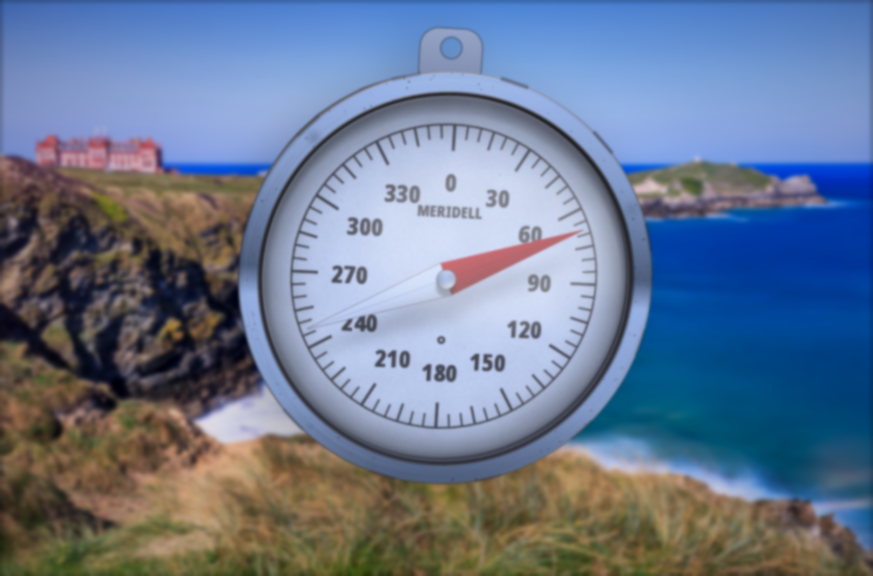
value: 67.5,°
